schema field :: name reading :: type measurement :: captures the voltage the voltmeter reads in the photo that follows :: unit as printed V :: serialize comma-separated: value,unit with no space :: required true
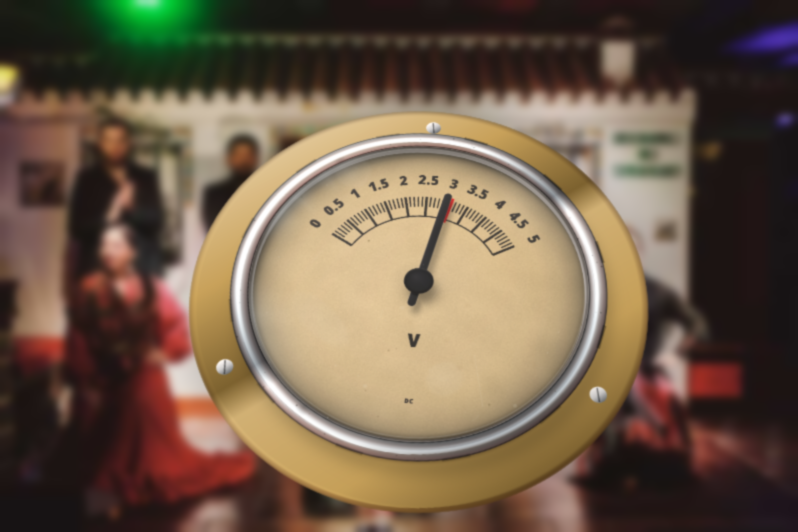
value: 3,V
